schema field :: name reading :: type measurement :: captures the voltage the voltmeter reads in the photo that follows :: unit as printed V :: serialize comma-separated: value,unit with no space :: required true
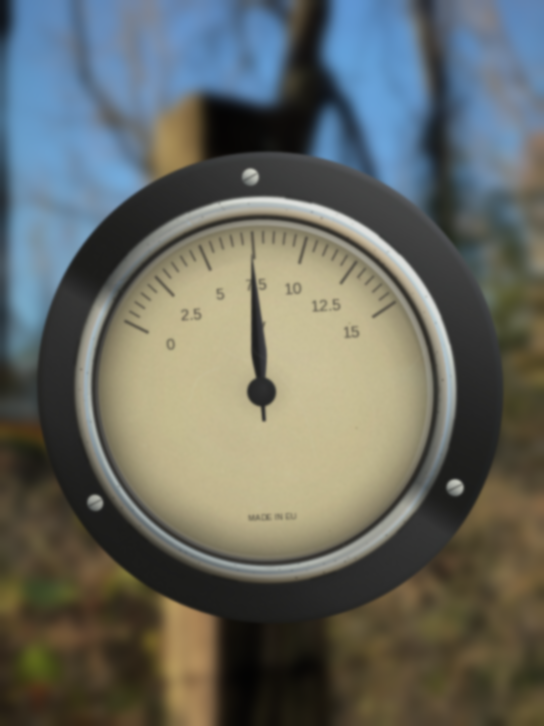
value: 7.5,V
